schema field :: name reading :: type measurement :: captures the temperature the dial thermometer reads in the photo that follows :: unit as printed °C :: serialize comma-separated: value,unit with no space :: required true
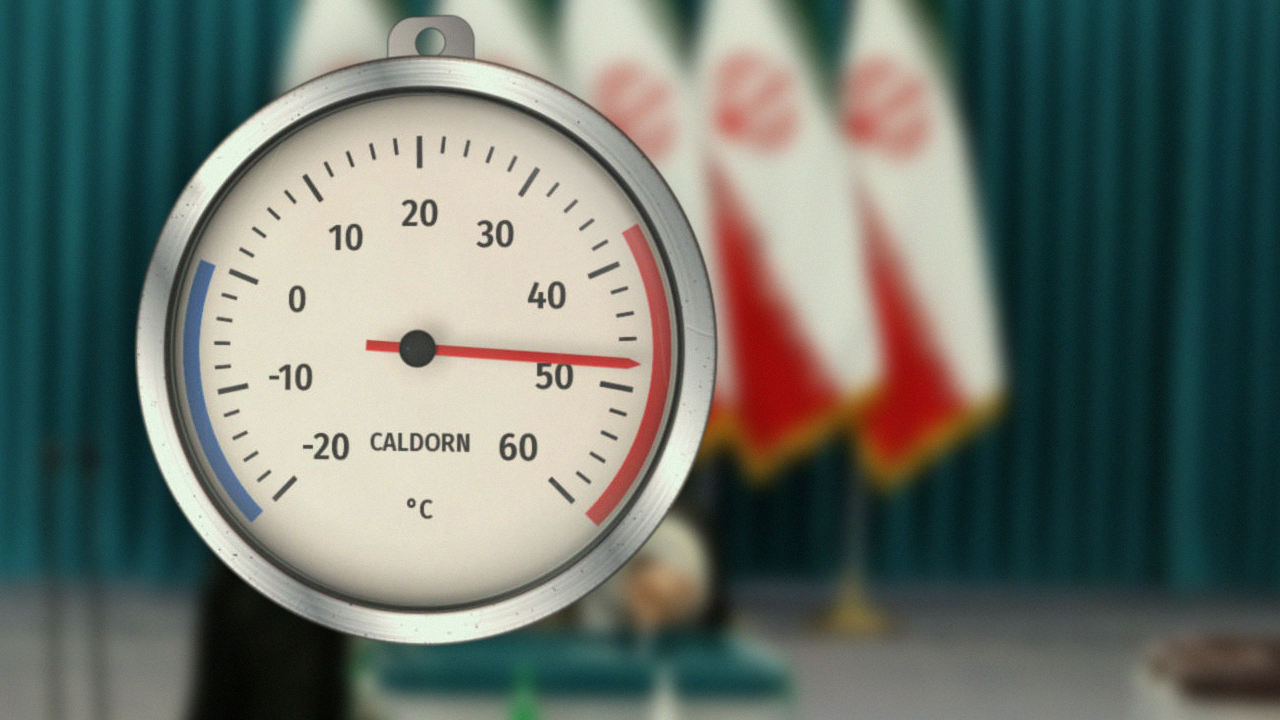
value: 48,°C
